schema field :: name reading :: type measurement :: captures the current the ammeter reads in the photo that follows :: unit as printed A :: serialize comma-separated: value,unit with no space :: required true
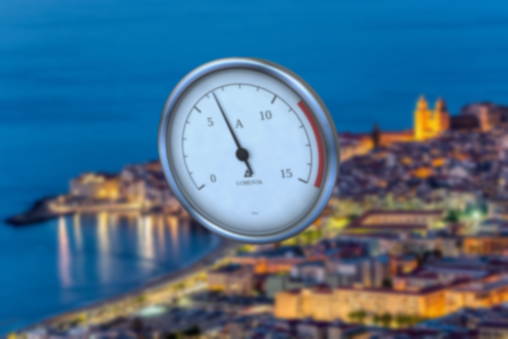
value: 6.5,A
